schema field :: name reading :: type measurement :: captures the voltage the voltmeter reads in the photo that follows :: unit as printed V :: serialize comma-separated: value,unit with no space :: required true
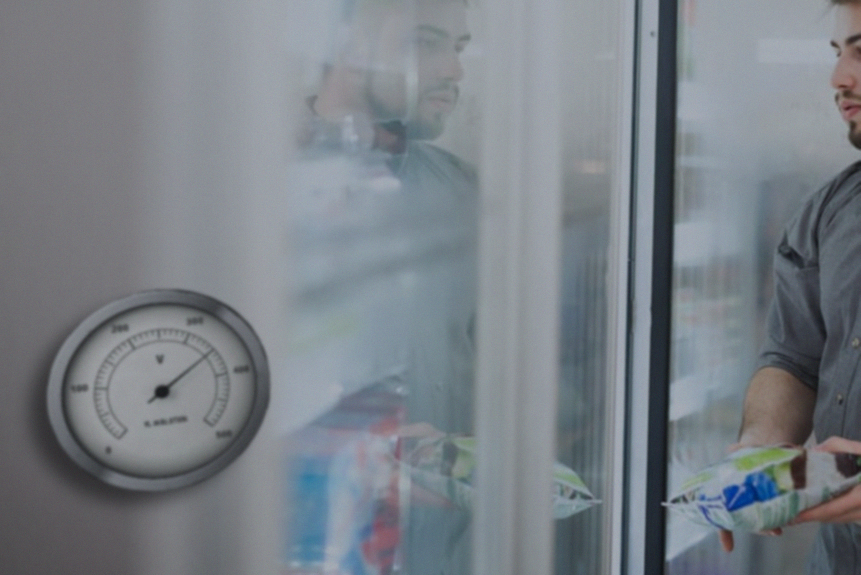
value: 350,V
